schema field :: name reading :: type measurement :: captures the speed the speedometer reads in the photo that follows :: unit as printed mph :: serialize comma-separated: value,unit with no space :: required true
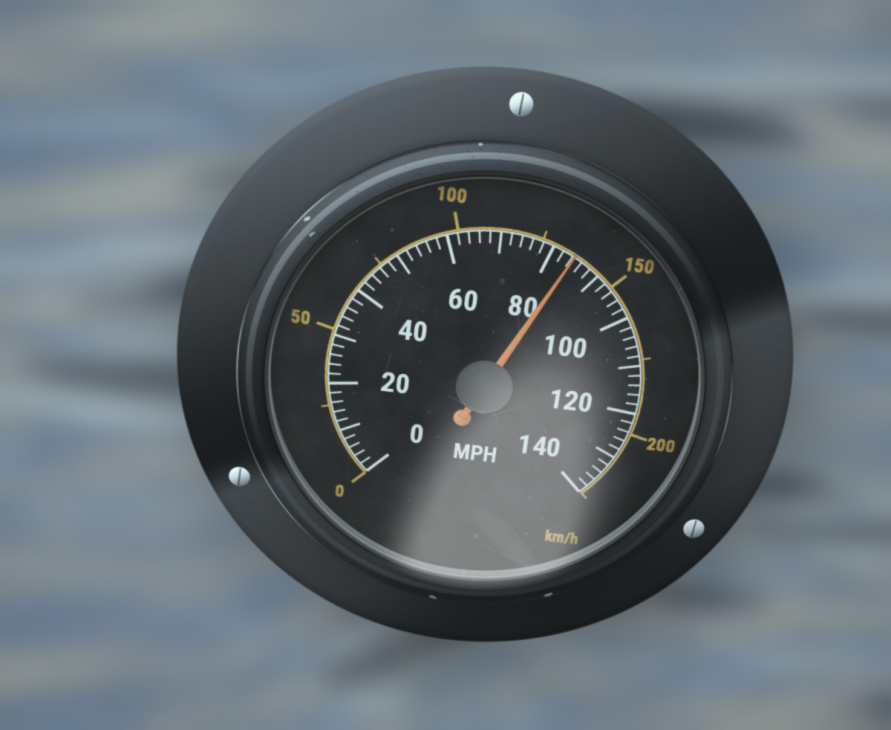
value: 84,mph
